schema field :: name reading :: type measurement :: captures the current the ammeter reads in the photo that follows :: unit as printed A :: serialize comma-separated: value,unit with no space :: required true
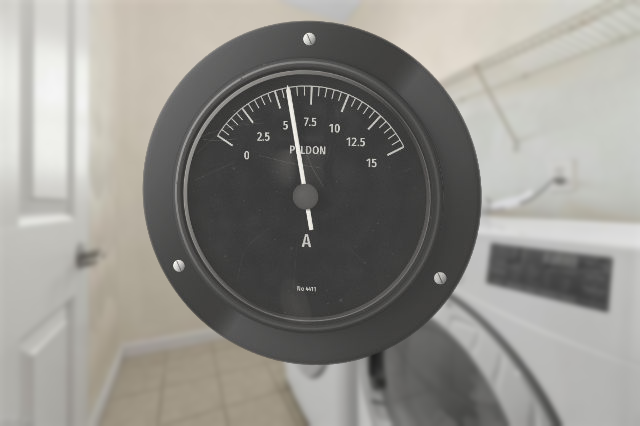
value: 6,A
